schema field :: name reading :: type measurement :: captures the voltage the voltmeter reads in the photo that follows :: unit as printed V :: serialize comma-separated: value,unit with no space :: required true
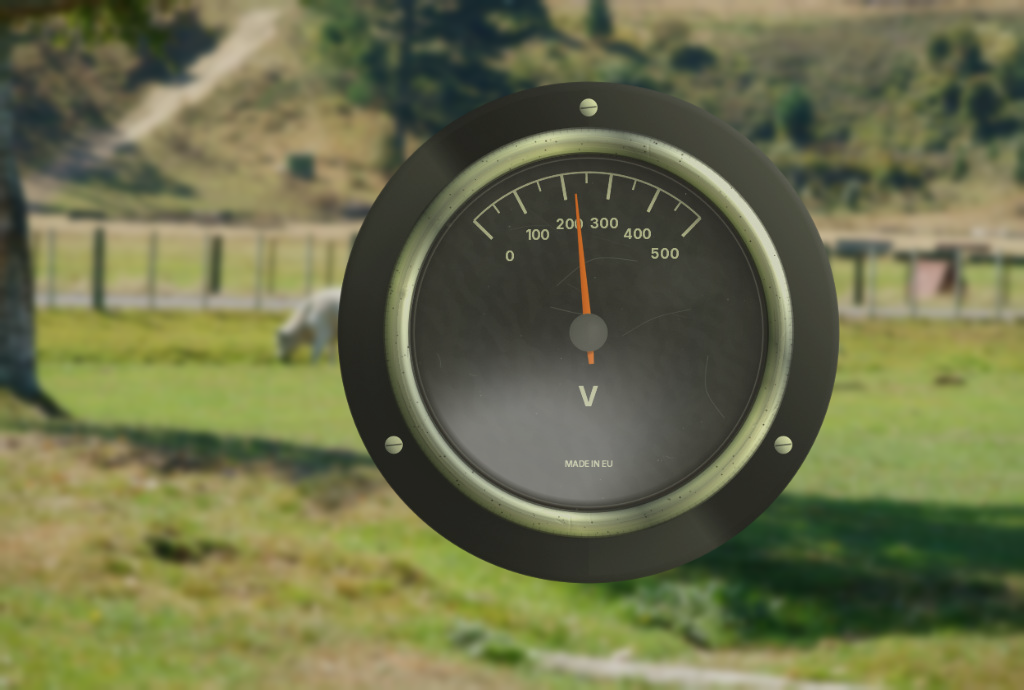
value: 225,V
